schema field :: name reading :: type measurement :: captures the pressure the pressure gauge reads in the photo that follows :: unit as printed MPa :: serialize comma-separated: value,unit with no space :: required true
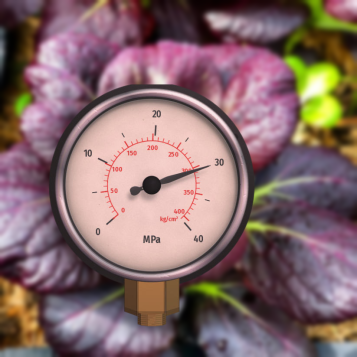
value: 30,MPa
